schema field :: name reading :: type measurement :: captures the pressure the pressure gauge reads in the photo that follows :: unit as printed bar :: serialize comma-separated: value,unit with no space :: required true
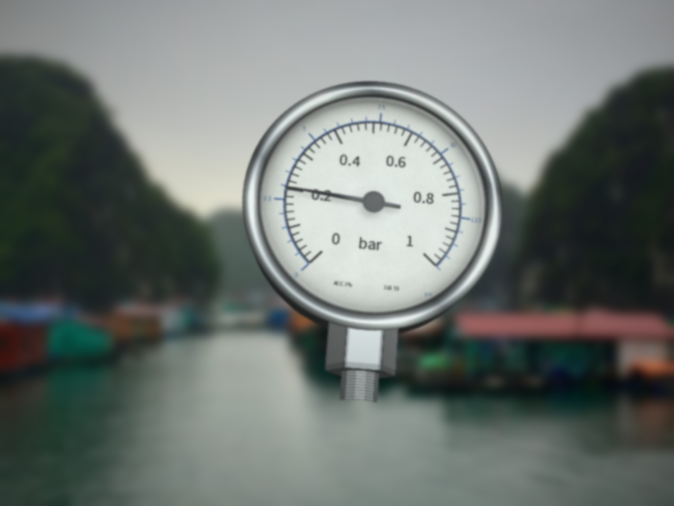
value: 0.2,bar
